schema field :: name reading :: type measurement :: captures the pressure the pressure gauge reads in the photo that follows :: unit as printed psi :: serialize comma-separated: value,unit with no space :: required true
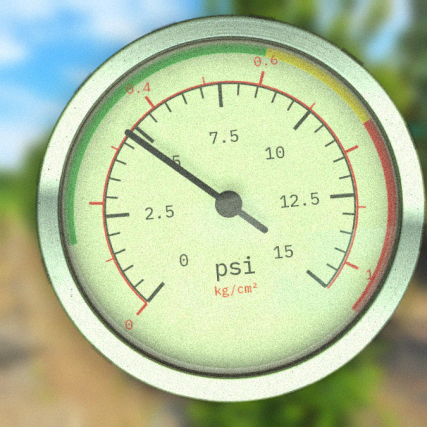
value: 4.75,psi
